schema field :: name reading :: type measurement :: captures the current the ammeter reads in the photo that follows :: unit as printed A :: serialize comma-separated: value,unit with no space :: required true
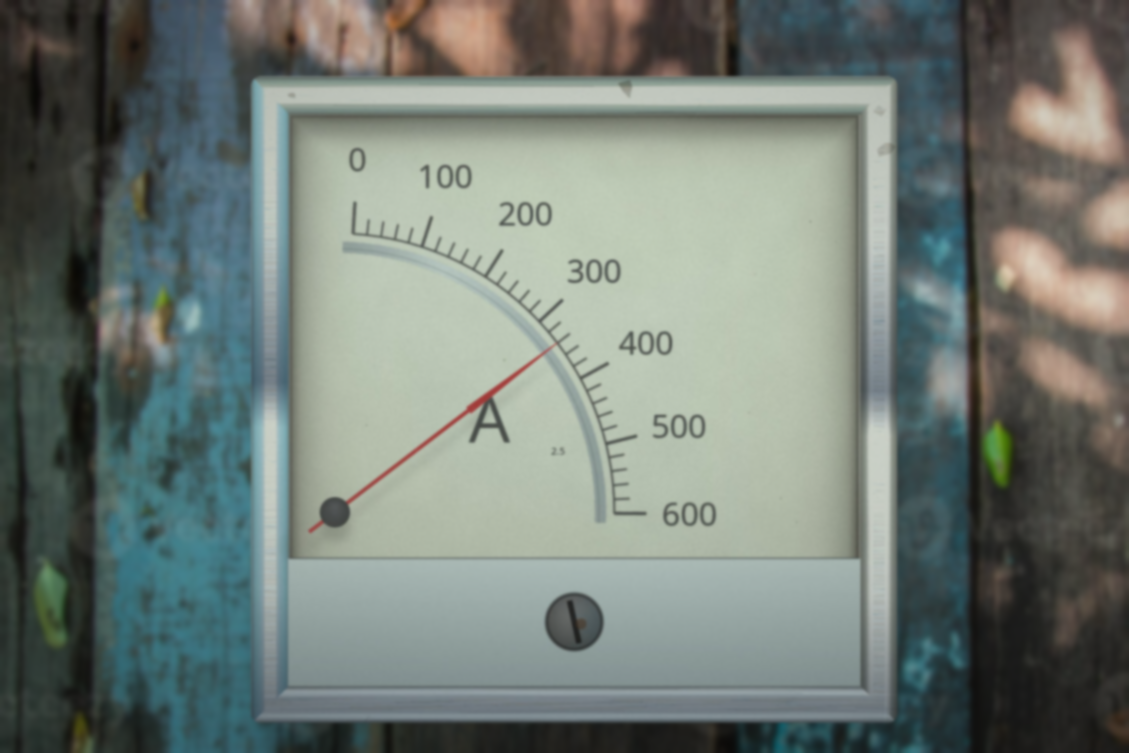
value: 340,A
